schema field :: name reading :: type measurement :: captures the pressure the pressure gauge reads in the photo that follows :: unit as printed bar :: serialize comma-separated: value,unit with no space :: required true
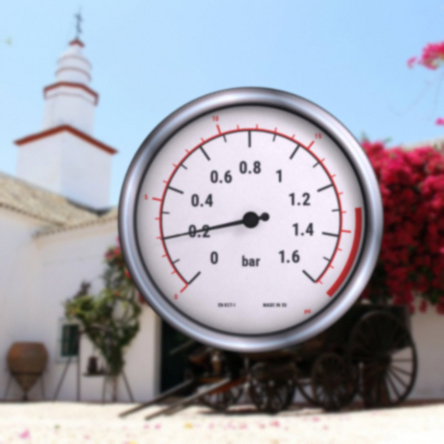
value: 0.2,bar
